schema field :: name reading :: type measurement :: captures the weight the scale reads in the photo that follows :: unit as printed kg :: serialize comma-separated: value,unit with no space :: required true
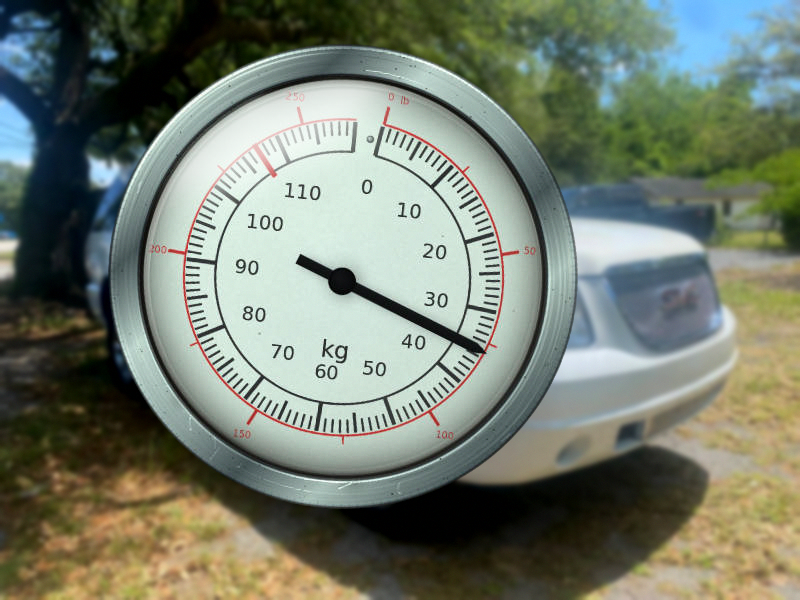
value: 35,kg
